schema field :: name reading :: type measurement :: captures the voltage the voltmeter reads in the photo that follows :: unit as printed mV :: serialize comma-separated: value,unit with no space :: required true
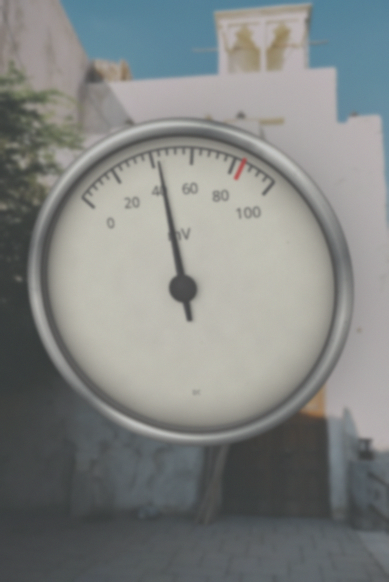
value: 44,mV
